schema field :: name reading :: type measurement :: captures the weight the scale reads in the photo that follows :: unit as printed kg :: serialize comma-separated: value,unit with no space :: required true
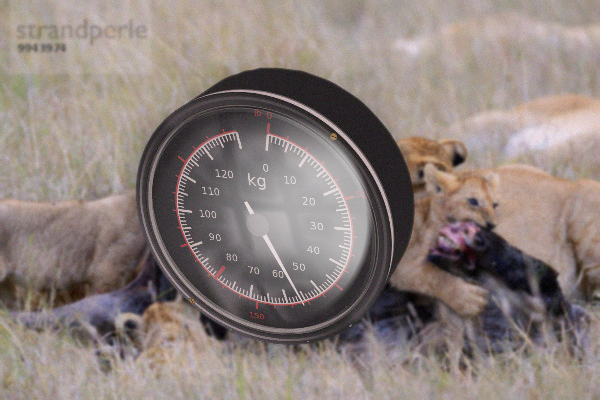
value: 55,kg
